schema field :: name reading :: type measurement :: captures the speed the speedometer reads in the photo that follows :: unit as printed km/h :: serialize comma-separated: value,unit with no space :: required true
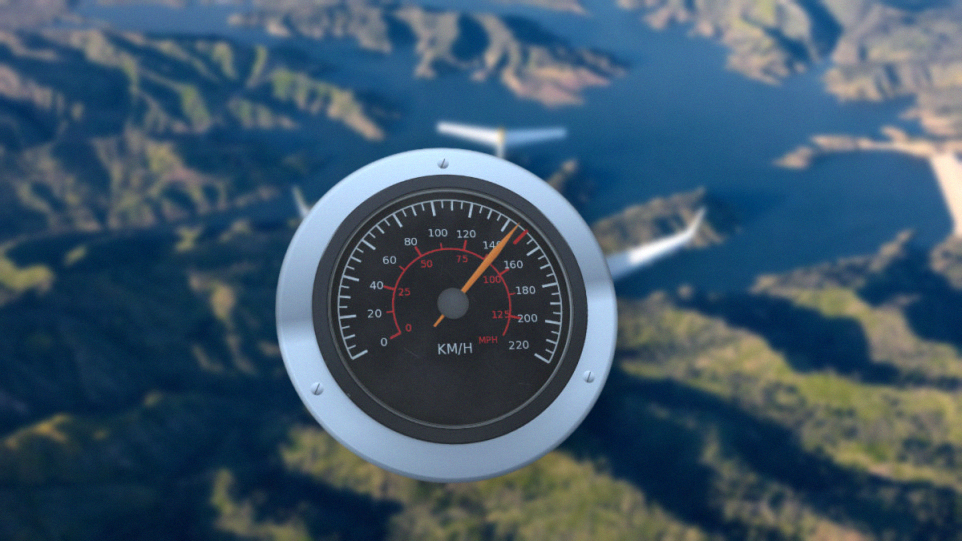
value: 145,km/h
